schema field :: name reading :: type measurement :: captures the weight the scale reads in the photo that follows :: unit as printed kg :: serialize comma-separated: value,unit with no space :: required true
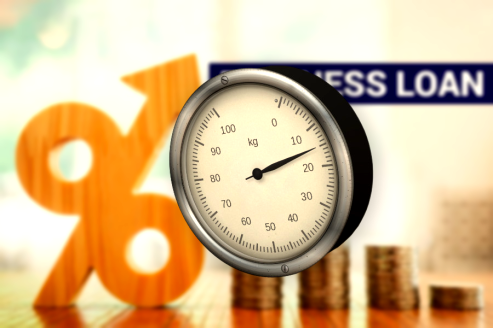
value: 15,kg
